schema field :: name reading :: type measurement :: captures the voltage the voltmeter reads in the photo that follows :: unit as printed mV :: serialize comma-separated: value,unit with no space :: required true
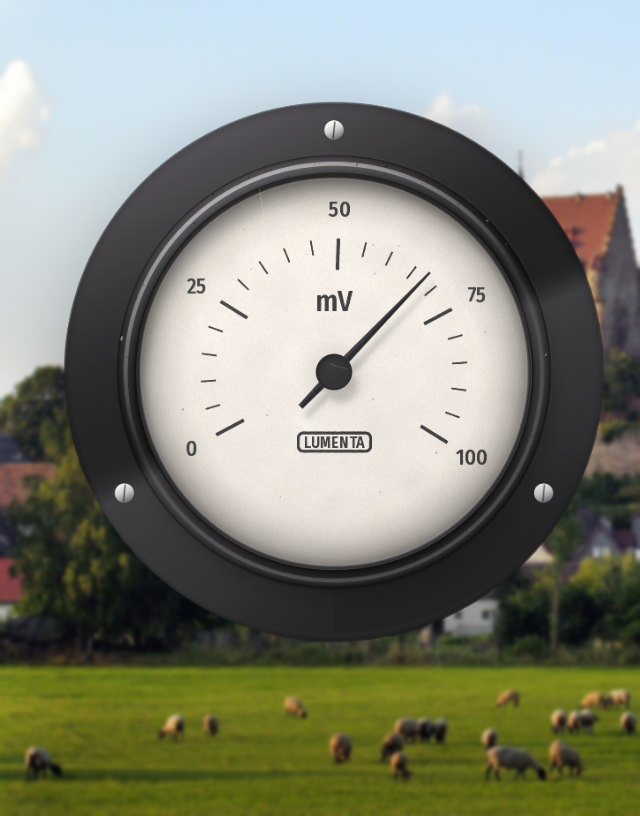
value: 67.5,mV
